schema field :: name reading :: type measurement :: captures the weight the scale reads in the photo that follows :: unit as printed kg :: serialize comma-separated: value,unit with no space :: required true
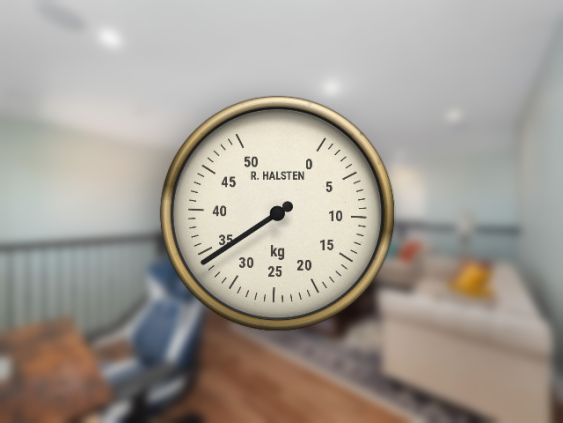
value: 34,kg
